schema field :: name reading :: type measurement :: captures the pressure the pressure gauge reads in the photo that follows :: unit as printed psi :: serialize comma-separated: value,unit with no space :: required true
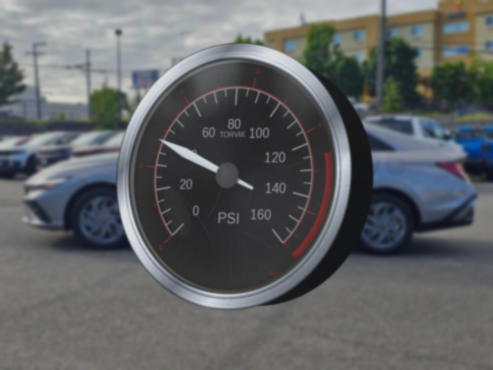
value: 40,psi
